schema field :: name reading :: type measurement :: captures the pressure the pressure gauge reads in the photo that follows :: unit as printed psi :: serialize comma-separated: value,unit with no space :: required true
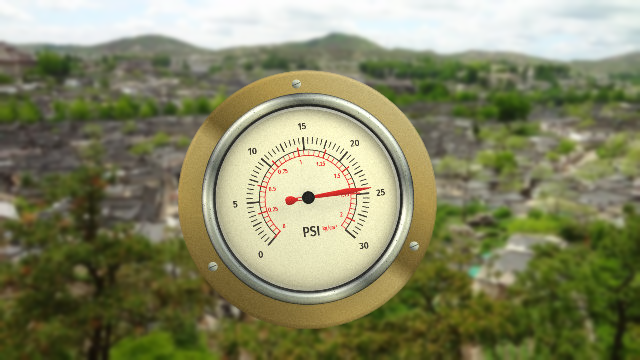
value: 24.5,psi
